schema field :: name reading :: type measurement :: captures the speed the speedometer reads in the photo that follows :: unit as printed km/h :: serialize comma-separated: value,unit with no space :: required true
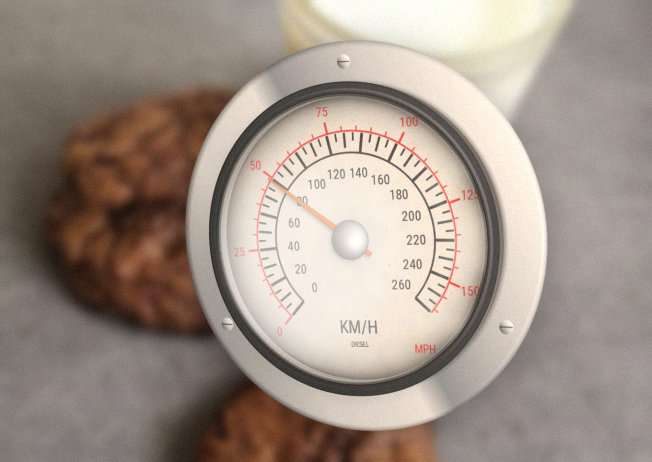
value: 80,km/h
